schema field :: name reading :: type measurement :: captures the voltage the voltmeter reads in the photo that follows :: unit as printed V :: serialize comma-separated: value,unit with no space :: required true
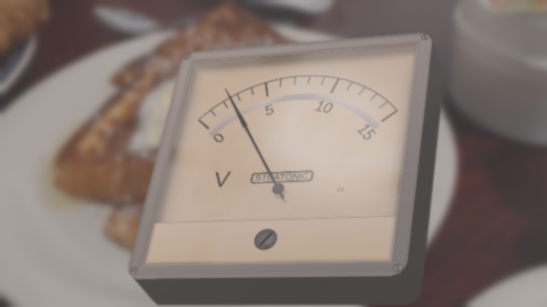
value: 2.5,V
